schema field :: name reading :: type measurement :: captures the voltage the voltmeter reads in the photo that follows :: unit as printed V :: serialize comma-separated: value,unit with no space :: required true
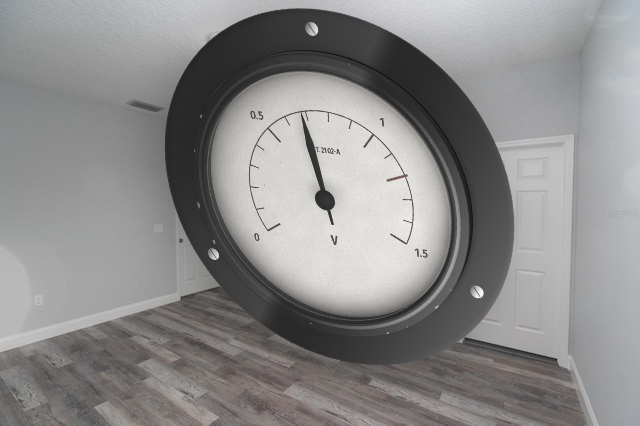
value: 0.7,V
